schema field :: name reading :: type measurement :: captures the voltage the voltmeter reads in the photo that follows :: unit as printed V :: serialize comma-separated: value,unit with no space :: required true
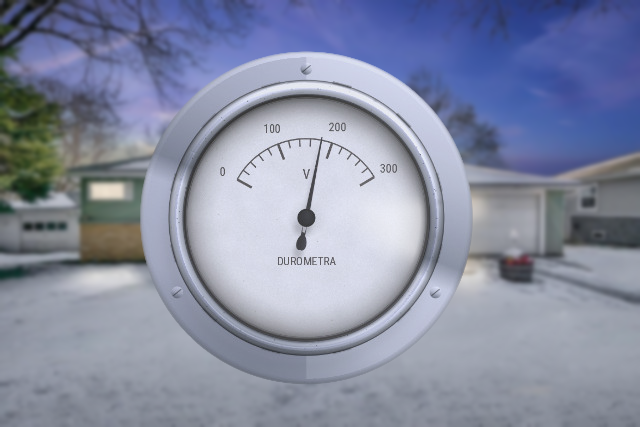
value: 180,V
